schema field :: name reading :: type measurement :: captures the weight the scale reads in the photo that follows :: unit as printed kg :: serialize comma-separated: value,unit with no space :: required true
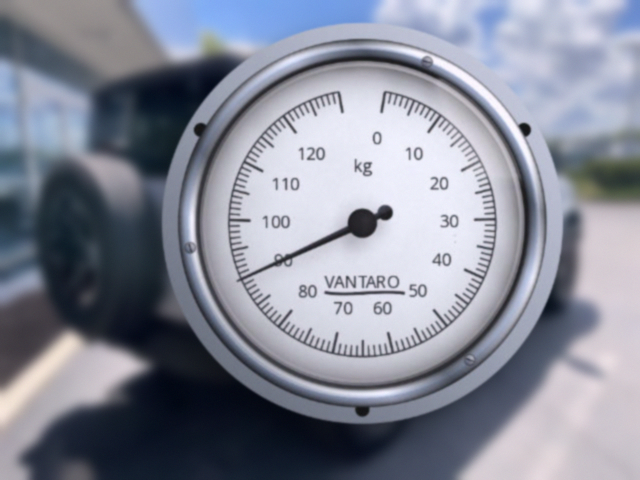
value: 90,kg
